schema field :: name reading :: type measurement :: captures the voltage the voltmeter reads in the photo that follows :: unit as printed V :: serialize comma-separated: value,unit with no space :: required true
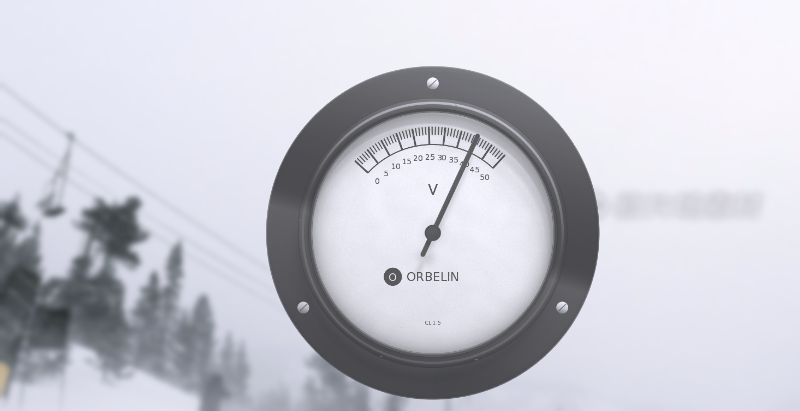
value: 40,V
